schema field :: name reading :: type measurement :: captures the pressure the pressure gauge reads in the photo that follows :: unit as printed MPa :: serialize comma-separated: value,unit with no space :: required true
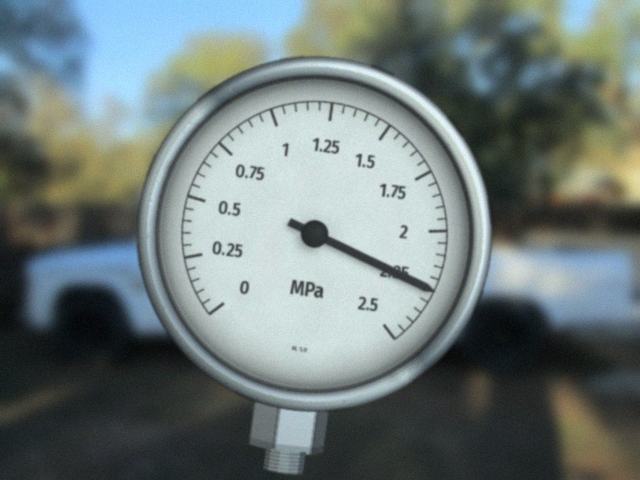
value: 2.25,MPa
